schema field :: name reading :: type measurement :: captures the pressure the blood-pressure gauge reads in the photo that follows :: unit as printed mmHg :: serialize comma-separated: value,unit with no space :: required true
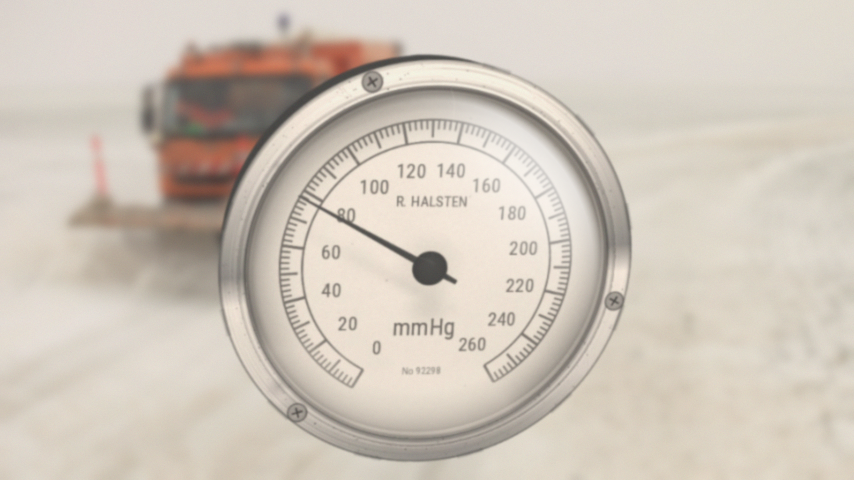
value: 78,mmHg
